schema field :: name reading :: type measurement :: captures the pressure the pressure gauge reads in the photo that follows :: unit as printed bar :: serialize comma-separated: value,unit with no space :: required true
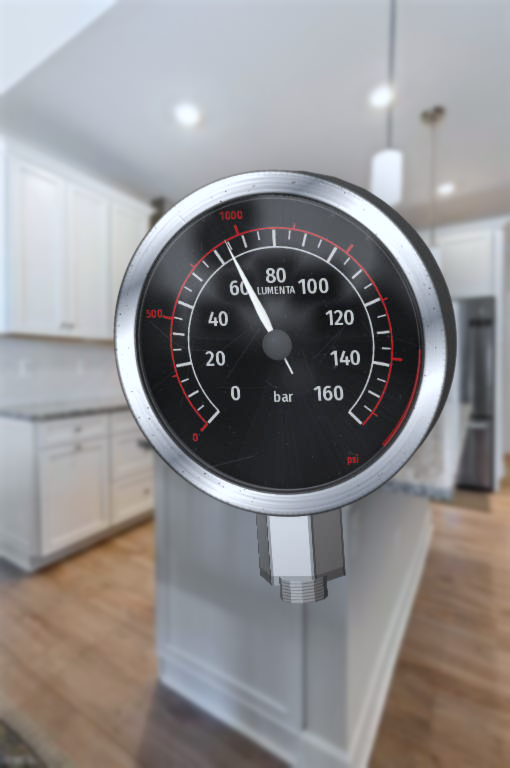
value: 65,bar
